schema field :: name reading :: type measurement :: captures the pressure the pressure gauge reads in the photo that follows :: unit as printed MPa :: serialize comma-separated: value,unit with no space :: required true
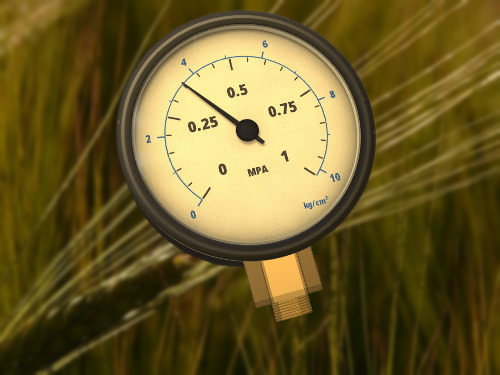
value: 0.35,MPa
